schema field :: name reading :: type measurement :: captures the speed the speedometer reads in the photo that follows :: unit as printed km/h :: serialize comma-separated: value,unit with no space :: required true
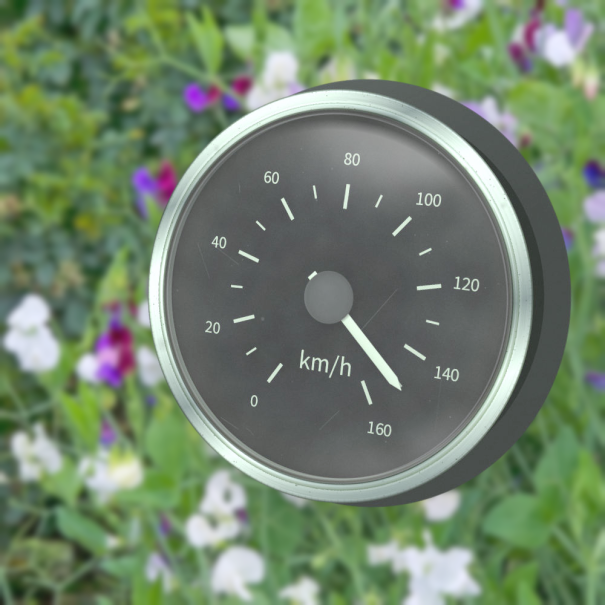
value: 150,km/h
